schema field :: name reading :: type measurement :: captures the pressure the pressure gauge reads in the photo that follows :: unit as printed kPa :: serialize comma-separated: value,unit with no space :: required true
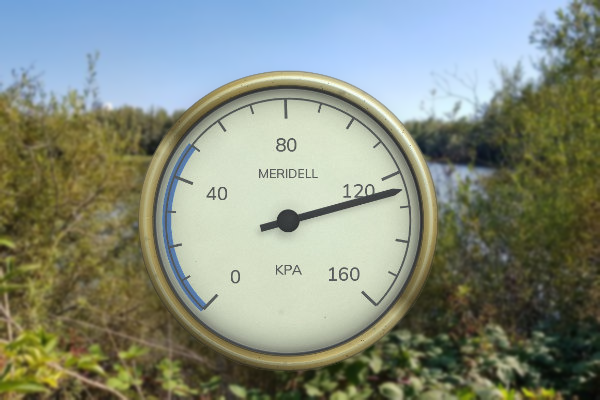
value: 125,kPa
